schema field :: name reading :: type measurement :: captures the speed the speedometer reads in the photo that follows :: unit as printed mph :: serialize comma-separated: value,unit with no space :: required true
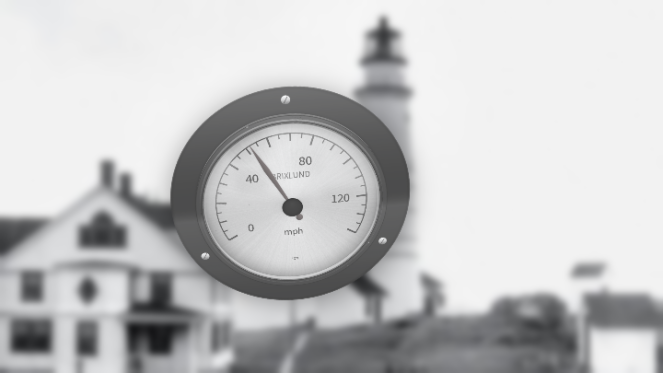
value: 52.5,mph
